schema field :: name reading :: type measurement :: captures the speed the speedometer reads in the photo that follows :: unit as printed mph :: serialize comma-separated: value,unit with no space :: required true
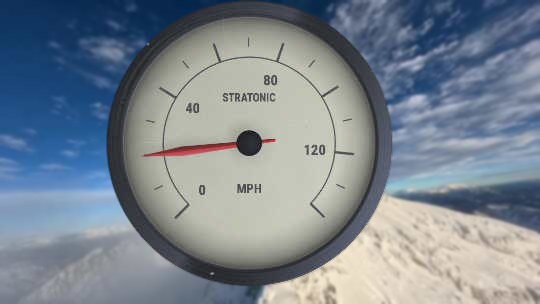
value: 20,mph
